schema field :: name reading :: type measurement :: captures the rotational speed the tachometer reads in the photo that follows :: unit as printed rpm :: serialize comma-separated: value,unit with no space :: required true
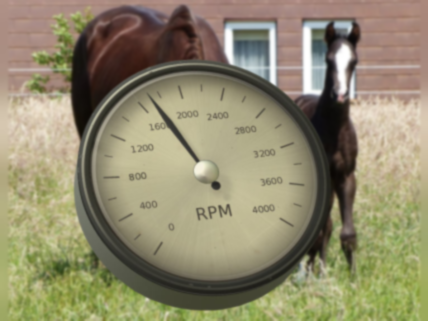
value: 1700,rpm
